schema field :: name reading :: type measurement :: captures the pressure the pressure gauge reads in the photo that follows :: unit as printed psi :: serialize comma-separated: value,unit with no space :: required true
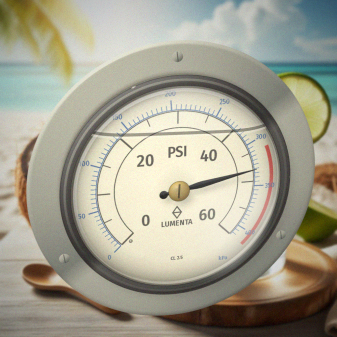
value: 47.5,psi
